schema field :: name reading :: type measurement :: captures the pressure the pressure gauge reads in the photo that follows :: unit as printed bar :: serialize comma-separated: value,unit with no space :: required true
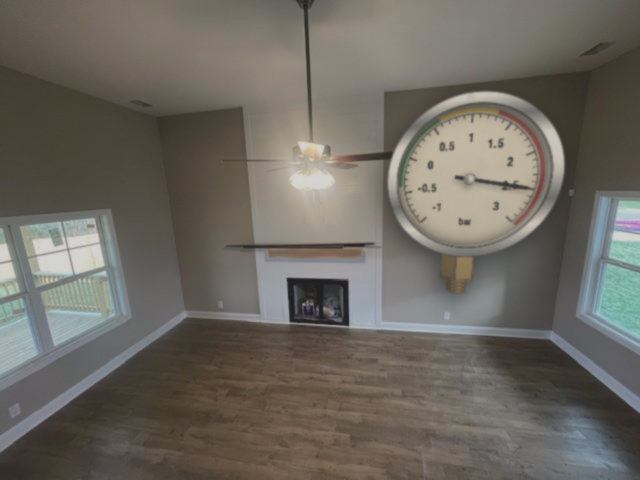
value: 2.5,bar
